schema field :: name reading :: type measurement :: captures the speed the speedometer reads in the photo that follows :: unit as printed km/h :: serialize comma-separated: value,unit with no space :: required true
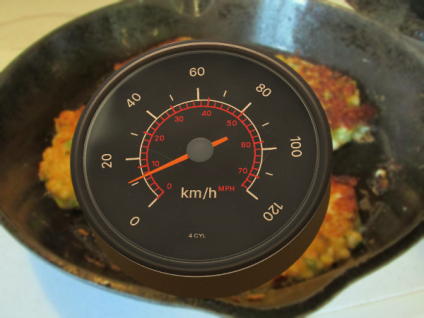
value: 10,km/h
